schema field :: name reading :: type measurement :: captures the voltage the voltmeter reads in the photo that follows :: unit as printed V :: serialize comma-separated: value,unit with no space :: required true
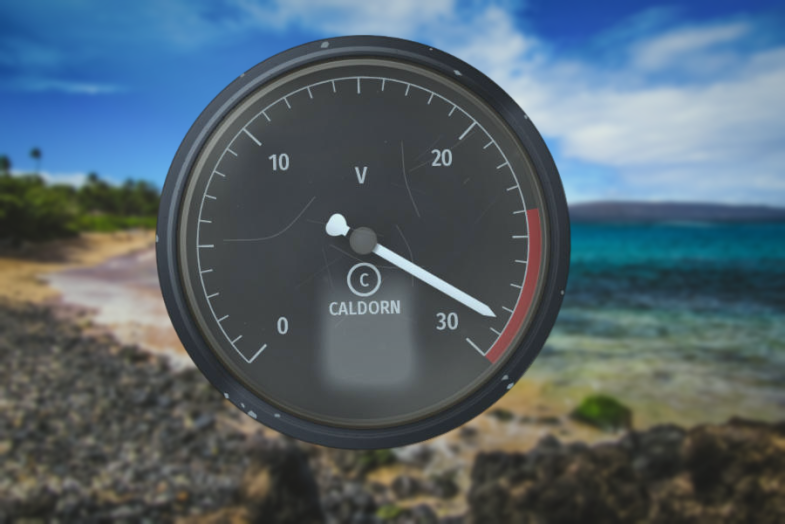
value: 28.5,V
